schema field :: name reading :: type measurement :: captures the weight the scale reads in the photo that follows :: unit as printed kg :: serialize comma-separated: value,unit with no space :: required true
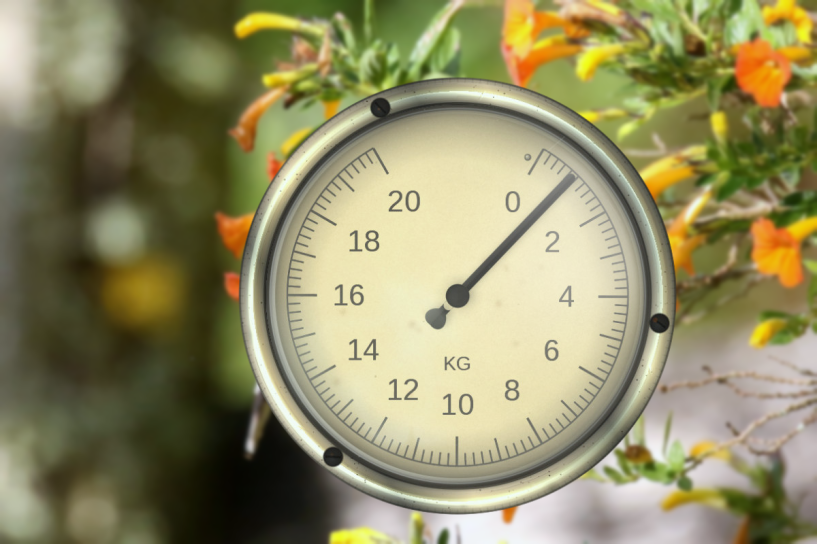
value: 0.9,kg
